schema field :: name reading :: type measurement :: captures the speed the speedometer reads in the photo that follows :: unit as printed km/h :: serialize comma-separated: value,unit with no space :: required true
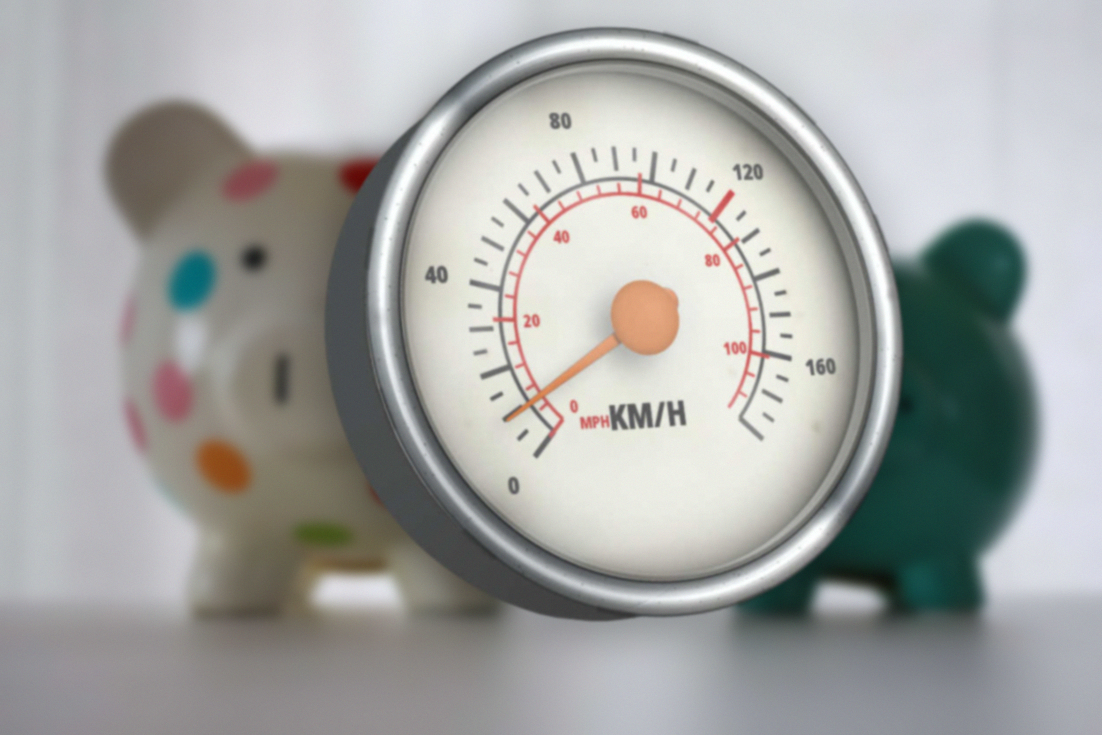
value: 10,km/h
